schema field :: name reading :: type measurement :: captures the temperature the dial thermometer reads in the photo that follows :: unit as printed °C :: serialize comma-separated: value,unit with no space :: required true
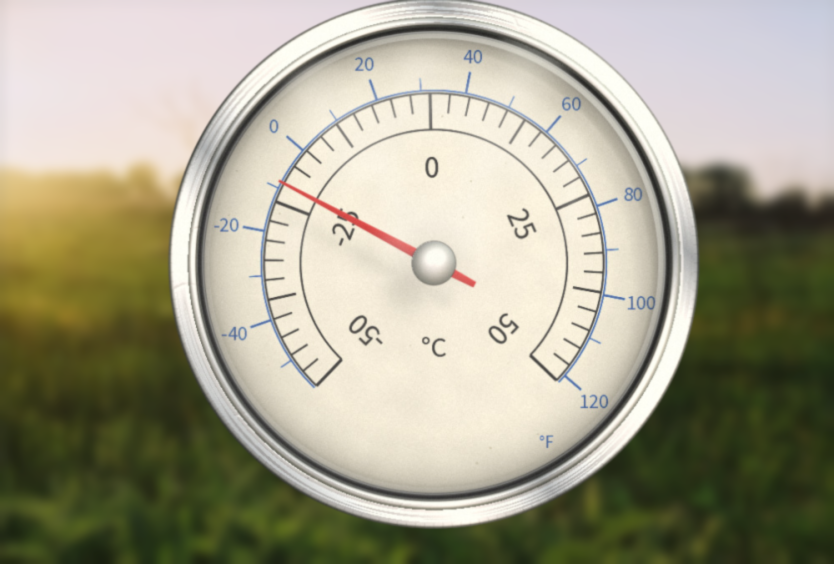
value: -22.5,°C
